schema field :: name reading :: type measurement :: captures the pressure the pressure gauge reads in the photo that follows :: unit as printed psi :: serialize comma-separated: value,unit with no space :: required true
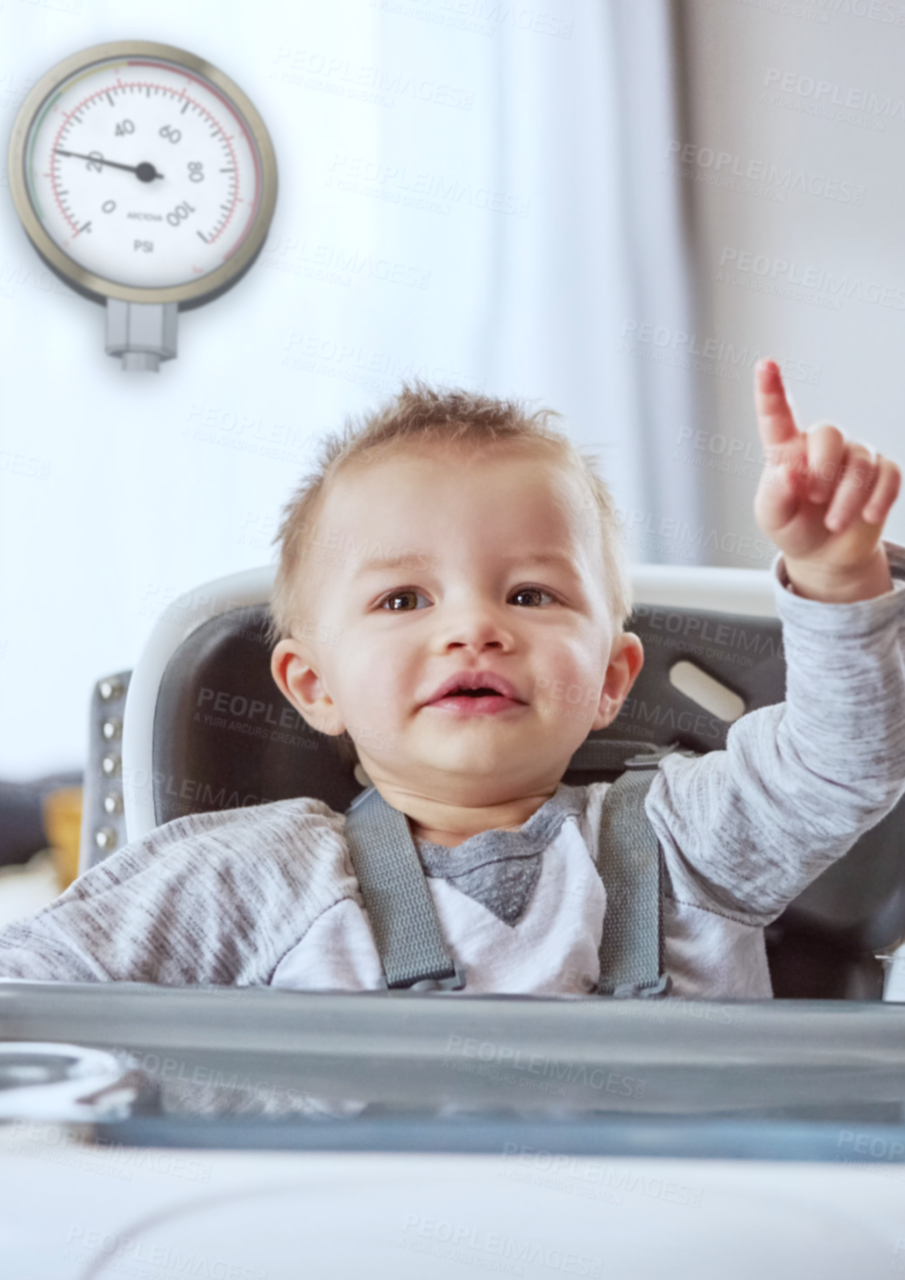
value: 20,psi
